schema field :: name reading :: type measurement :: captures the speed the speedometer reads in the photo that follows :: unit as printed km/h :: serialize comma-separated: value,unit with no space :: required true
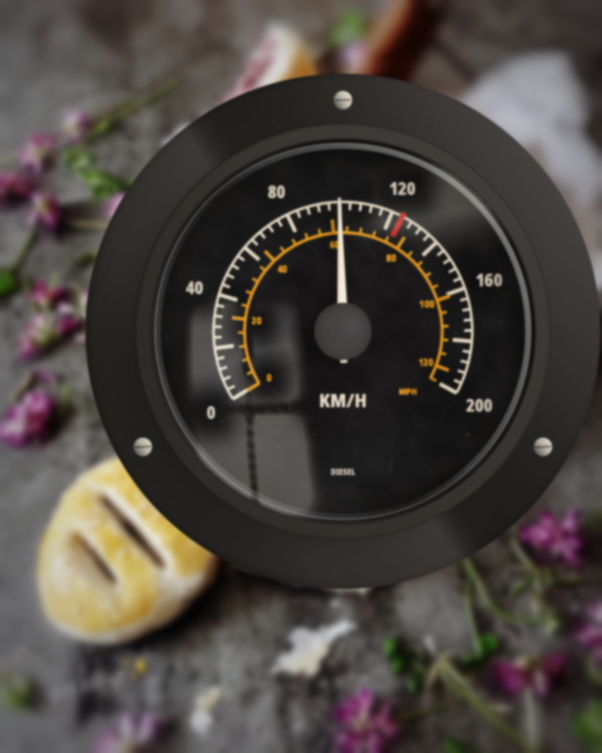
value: 100,km/h
